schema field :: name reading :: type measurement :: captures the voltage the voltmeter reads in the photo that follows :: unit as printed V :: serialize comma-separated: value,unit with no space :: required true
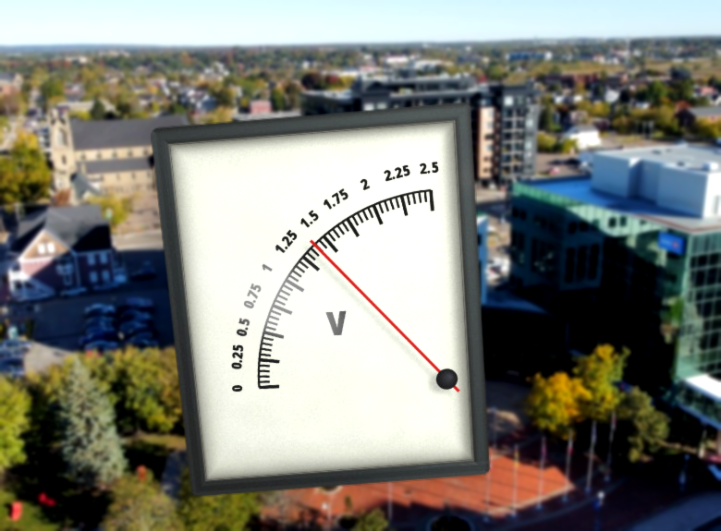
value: 1.4,V
